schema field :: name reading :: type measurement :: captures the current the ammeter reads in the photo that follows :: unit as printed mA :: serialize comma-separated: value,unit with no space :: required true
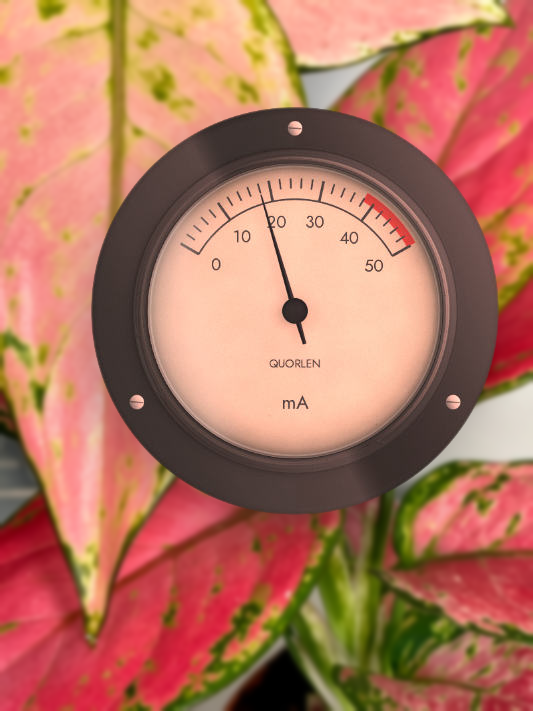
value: 18,mA
